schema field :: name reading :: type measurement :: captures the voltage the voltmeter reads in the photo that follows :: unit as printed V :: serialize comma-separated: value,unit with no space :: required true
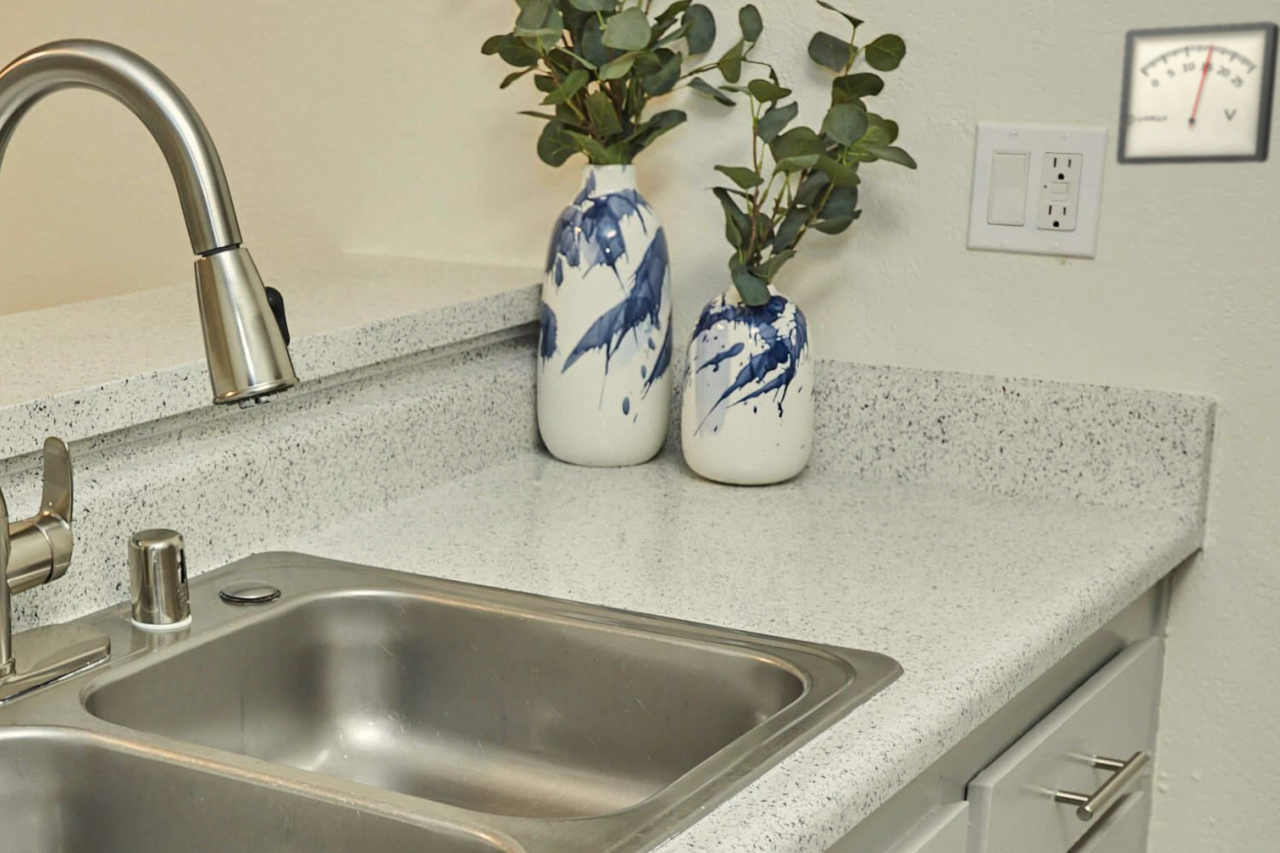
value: 15,V
